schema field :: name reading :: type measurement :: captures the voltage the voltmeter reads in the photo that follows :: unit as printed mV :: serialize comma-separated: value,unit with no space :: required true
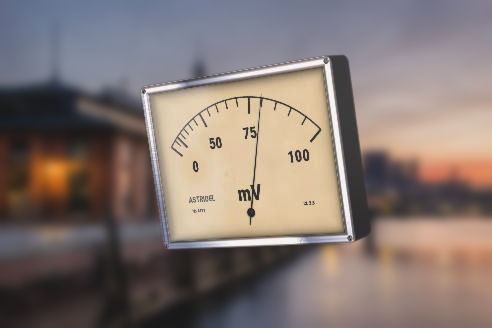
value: 80,mV
